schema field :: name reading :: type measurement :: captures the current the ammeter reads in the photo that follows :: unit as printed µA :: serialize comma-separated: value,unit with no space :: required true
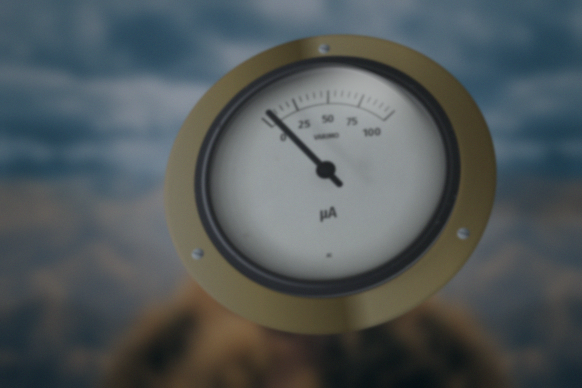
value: 5,µA
